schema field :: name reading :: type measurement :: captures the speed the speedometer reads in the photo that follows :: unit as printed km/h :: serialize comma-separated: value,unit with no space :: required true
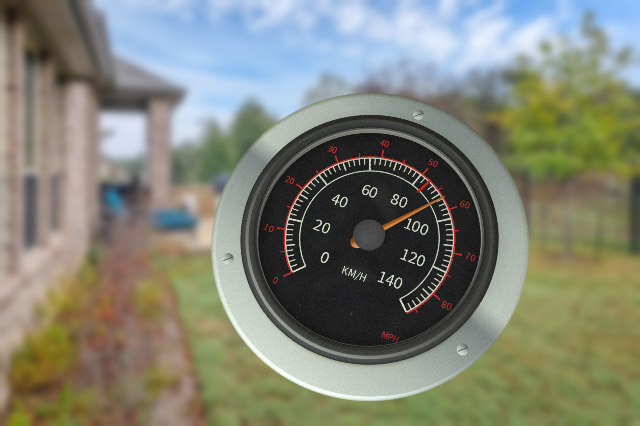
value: 92,km/h
